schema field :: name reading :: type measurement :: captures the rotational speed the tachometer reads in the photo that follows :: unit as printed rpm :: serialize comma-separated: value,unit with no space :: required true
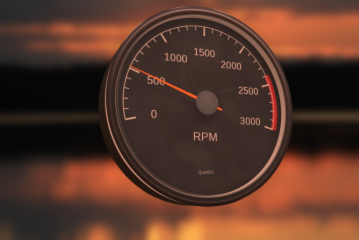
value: 500,rpm
